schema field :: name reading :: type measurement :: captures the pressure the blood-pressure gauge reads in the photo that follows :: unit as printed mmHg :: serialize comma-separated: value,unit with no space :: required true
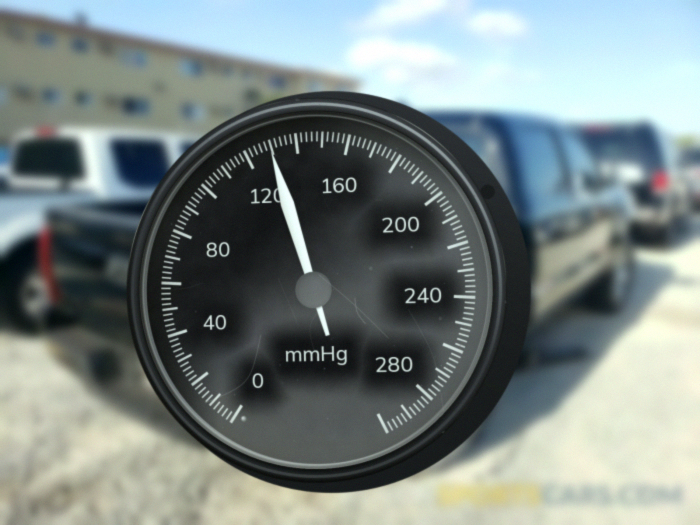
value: 130,mmHg
